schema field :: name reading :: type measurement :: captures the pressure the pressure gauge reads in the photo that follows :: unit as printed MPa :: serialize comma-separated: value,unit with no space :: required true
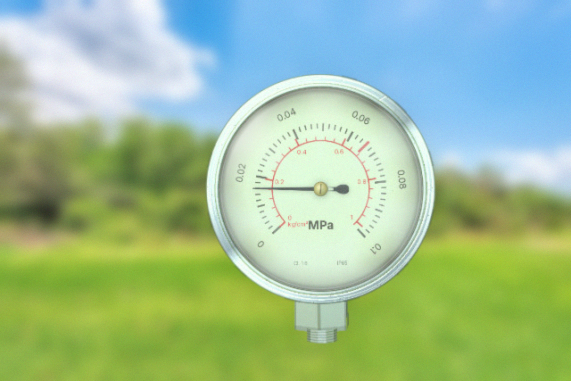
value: 0.016,MPa
